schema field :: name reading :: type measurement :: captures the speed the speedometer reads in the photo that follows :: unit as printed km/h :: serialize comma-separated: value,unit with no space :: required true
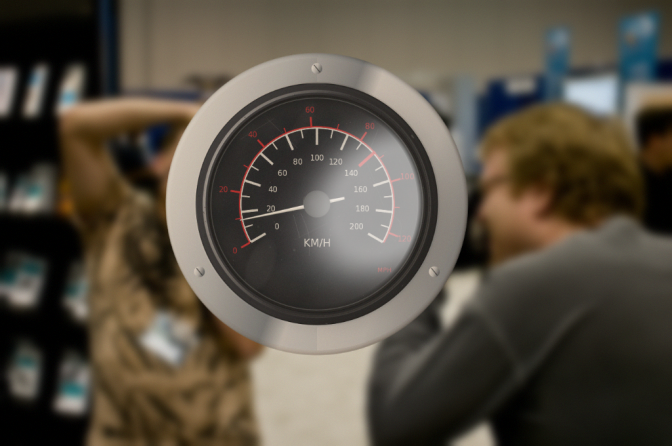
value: 15,km/h
